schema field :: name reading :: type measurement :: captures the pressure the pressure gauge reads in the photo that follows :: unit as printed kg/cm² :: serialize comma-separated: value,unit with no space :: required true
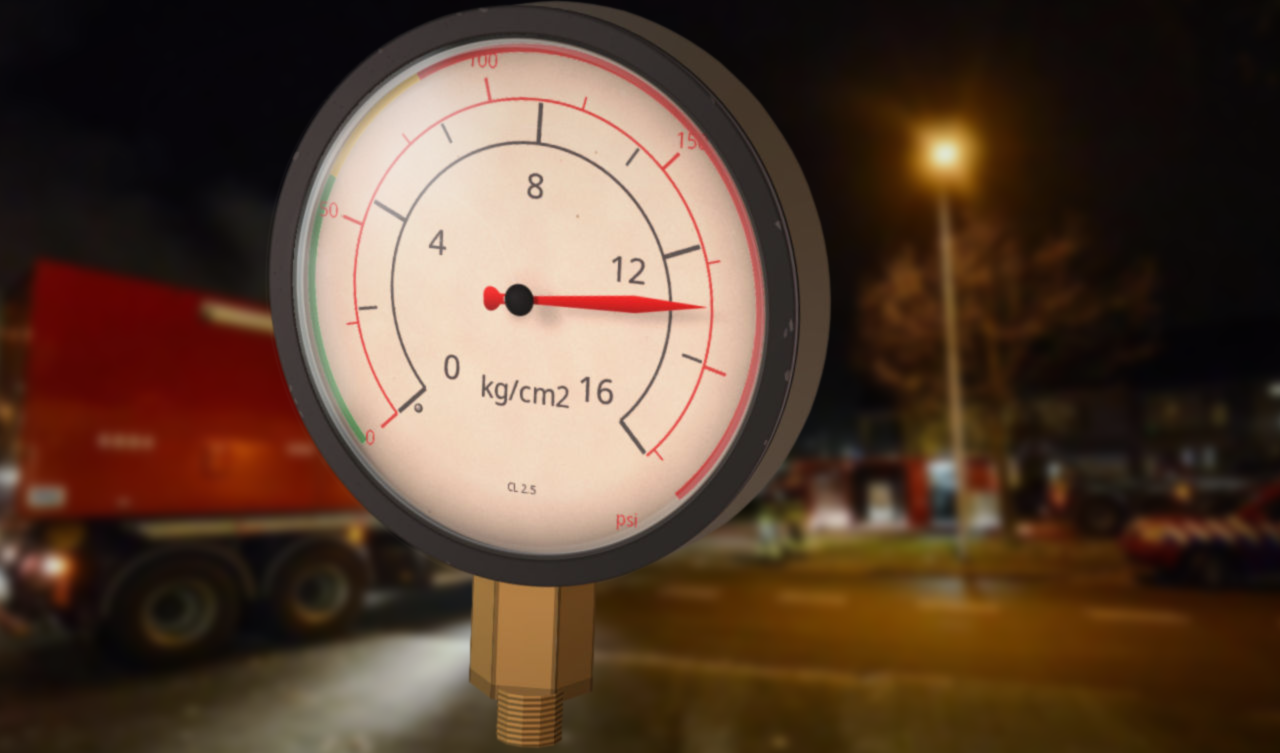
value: 13,kg/cm²
